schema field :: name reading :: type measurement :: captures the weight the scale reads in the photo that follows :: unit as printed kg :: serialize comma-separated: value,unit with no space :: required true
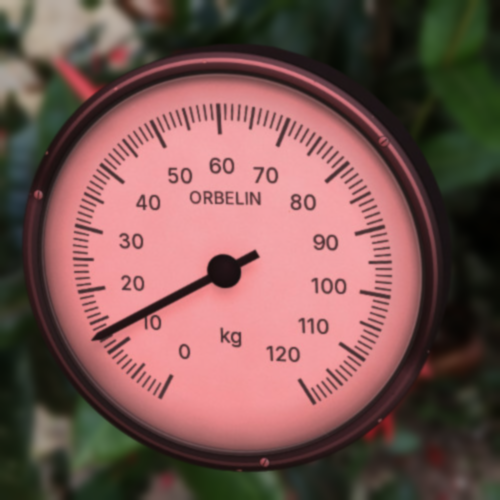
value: 13,kg
